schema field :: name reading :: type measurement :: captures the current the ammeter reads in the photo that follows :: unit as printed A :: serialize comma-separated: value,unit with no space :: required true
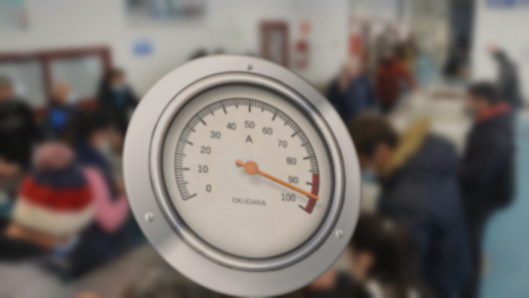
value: 95,A
